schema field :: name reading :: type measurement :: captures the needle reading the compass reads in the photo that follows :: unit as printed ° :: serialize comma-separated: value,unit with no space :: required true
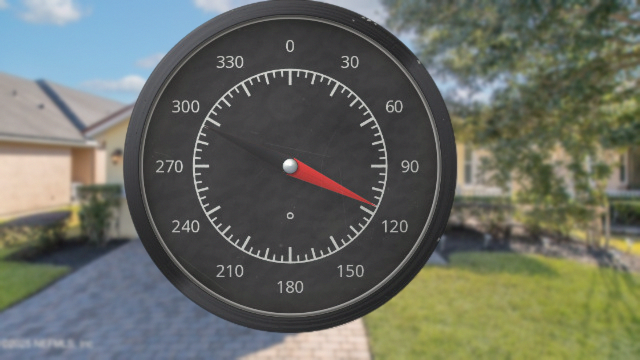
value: 115,°
